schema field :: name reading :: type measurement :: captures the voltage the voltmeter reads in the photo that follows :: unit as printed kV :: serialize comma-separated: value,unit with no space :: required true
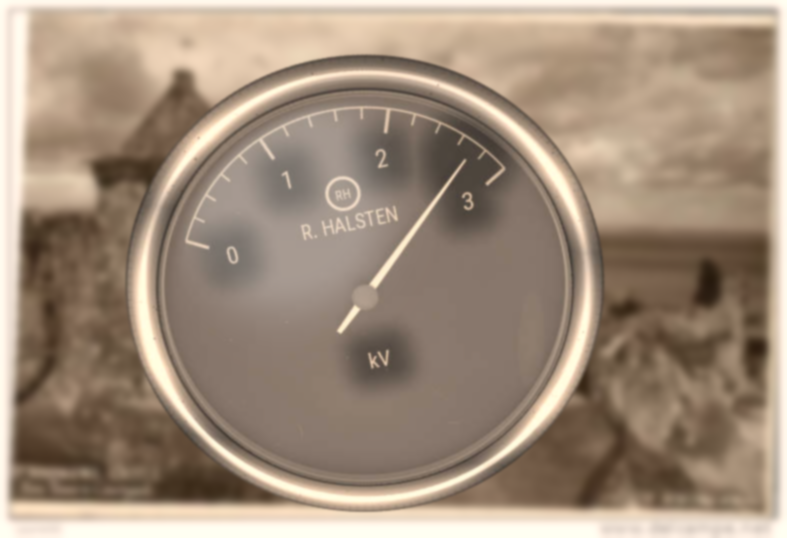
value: 2.7,kV
